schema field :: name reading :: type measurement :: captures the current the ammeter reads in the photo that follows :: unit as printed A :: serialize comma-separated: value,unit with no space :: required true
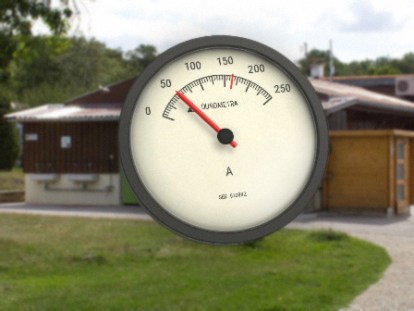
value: 50,A
